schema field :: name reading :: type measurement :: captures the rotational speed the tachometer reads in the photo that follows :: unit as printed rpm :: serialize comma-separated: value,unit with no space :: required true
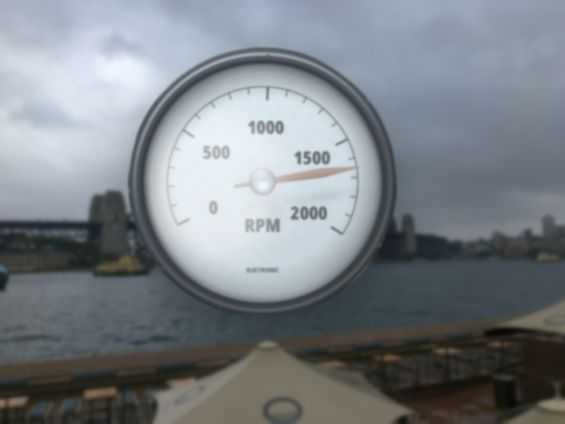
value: 1650,rpm
